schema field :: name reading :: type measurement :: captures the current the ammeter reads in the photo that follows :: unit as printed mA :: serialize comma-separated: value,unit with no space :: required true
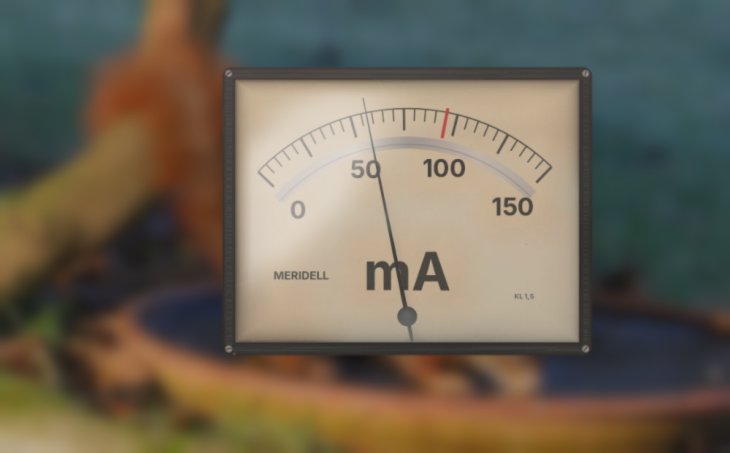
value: 57.5,mA
